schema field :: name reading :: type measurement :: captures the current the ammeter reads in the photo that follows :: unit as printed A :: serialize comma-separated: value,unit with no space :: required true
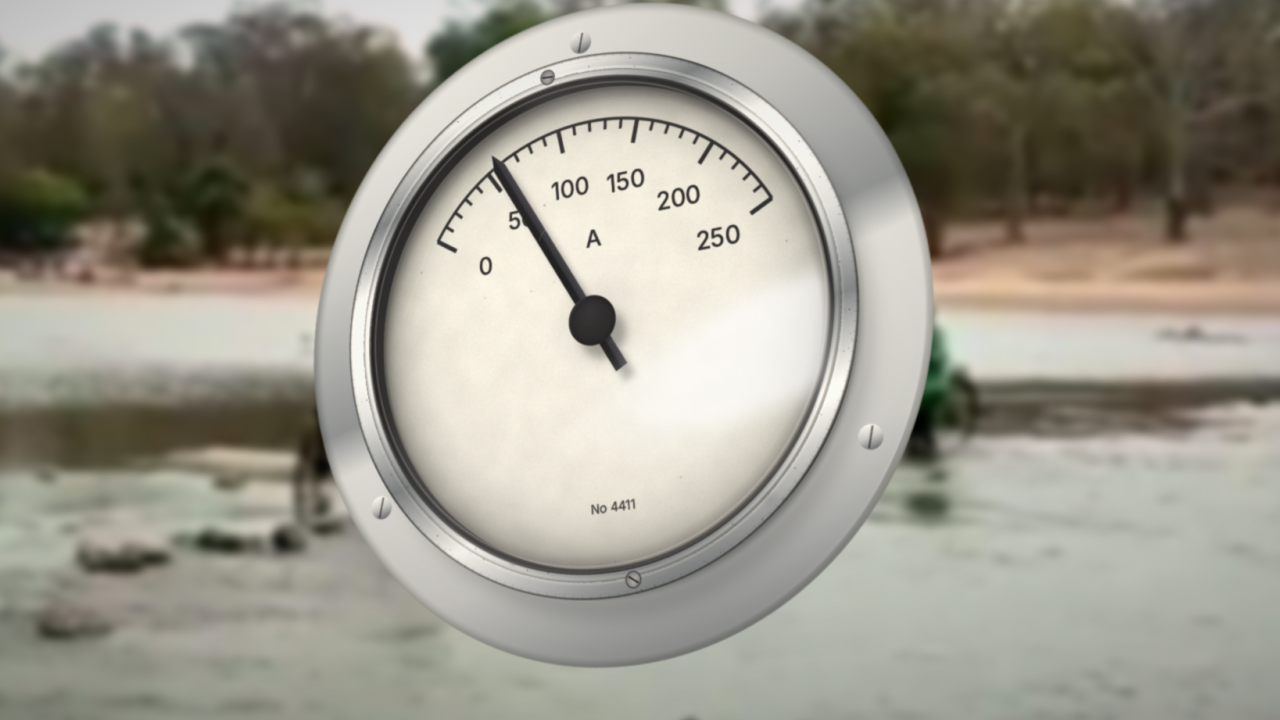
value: 60,A
